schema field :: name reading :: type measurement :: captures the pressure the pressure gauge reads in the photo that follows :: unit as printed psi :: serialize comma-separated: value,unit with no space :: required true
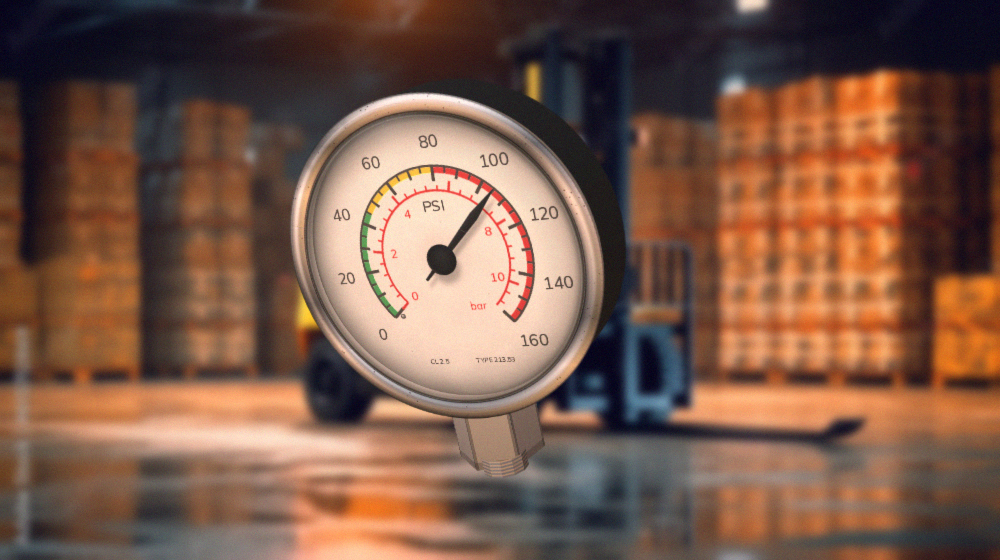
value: 105,psi
